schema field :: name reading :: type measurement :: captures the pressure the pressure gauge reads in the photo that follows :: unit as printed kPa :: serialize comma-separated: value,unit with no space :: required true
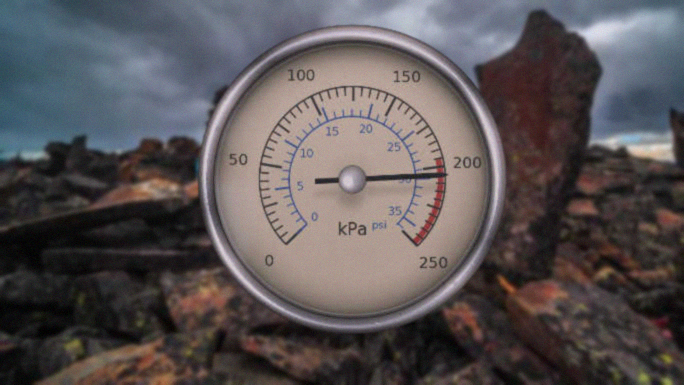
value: 205,kPa
